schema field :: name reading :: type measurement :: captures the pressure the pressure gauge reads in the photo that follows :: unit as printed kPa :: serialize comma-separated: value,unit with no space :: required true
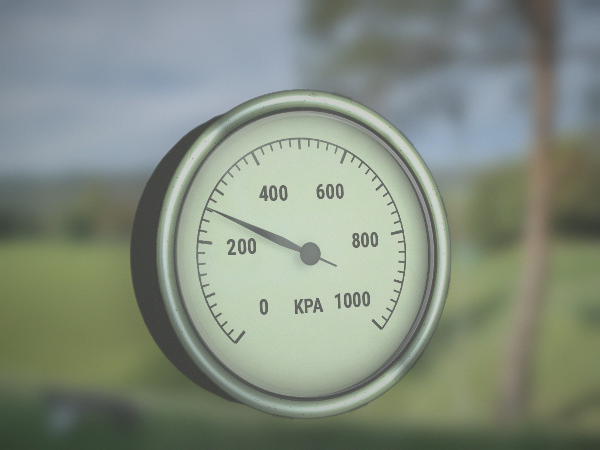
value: 260,kPa
